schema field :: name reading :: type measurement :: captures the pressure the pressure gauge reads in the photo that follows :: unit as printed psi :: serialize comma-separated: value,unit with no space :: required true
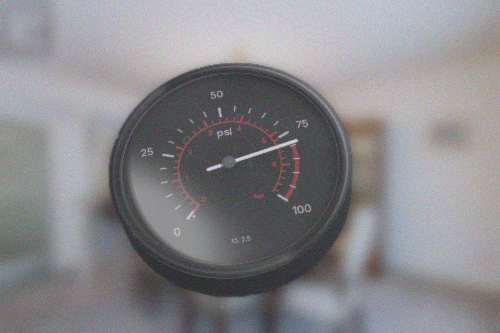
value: 80,psi
